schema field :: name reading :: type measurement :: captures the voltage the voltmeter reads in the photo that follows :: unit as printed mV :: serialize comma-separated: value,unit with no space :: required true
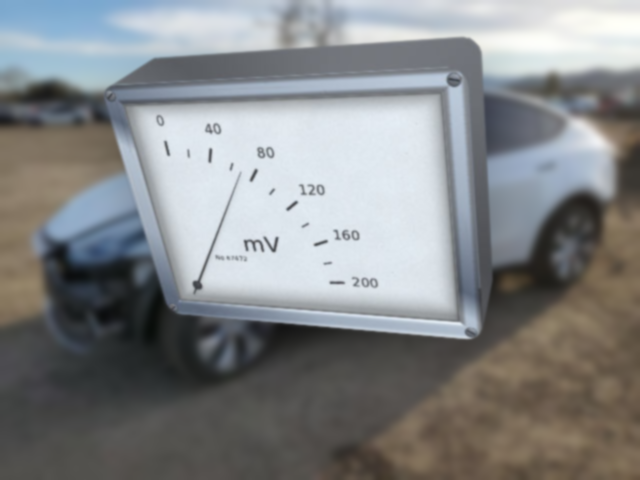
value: 70,mV
